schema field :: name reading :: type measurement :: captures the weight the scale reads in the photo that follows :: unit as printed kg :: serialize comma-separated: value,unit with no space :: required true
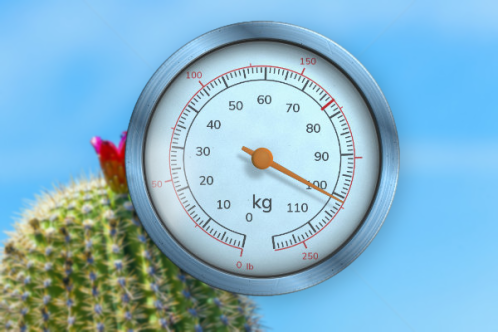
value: 101,kg
